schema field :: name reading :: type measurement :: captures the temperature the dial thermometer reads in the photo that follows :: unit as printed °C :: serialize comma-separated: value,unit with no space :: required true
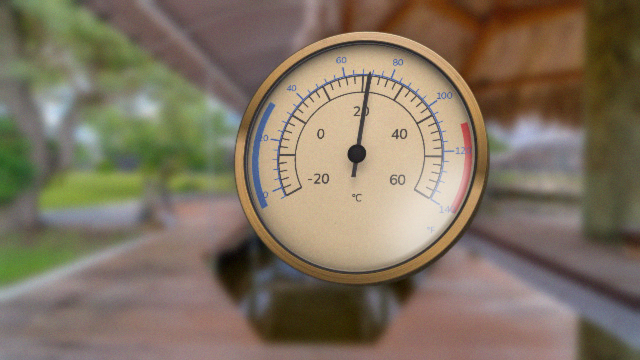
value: 22,°C
